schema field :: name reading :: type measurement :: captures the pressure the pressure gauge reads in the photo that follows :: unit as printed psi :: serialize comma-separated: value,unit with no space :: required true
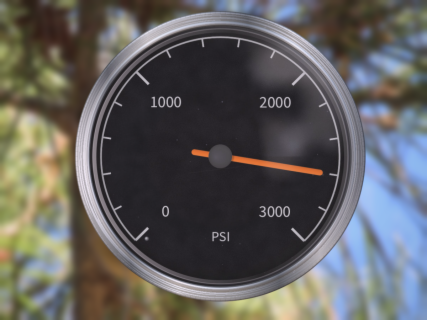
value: 2600,psi
